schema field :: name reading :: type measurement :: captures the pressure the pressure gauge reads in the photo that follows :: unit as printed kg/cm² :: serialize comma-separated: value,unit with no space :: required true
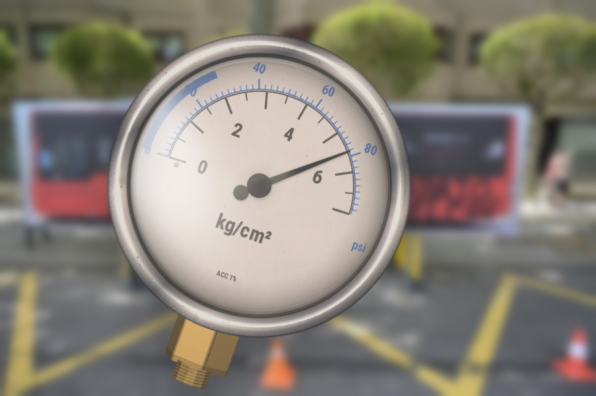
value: 5.5,kg/cm²
